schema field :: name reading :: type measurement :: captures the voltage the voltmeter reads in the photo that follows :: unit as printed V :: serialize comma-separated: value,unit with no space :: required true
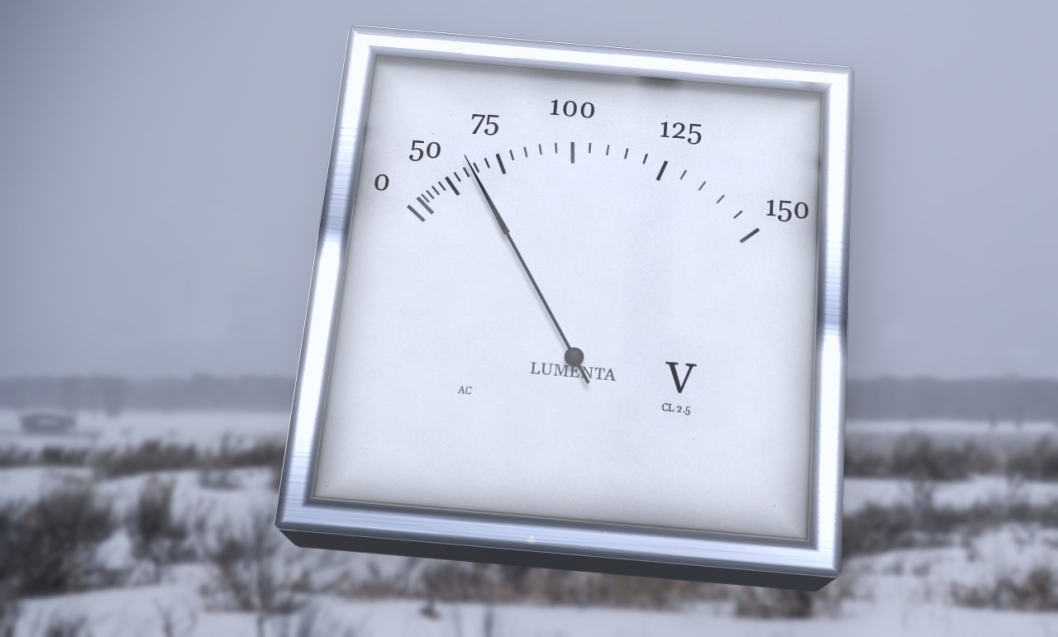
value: 62.5,V
